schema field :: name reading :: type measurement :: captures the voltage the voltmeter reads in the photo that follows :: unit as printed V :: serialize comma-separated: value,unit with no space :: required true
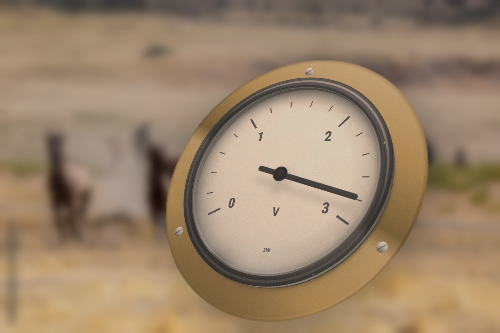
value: 2.8,V
